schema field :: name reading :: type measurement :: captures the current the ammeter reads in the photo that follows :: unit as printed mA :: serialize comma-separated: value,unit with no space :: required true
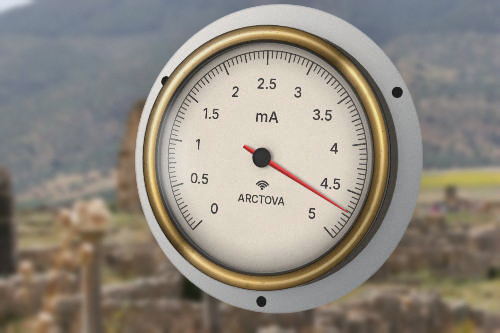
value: 4.7,mA
